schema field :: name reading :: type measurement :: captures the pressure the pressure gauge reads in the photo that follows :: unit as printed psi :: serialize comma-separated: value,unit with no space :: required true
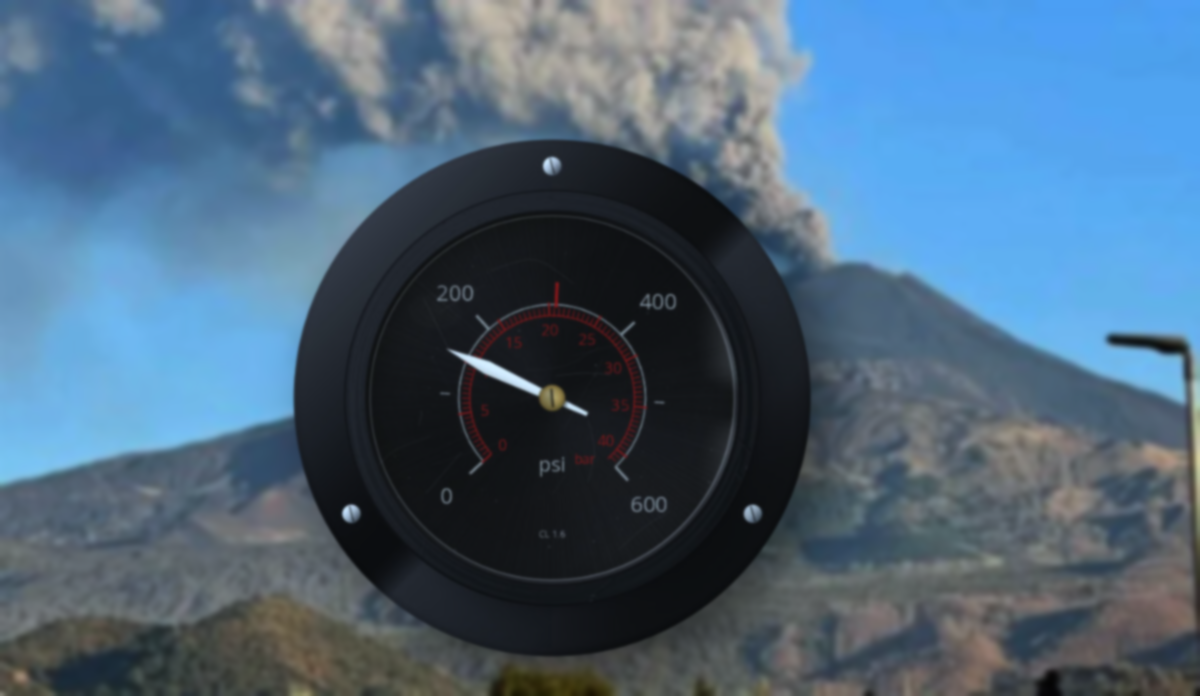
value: 150,psi
